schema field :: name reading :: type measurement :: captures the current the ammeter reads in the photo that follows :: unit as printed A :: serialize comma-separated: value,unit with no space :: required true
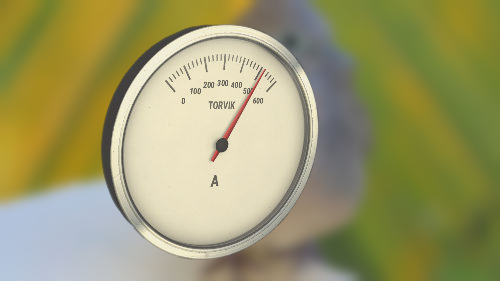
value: 500,A
